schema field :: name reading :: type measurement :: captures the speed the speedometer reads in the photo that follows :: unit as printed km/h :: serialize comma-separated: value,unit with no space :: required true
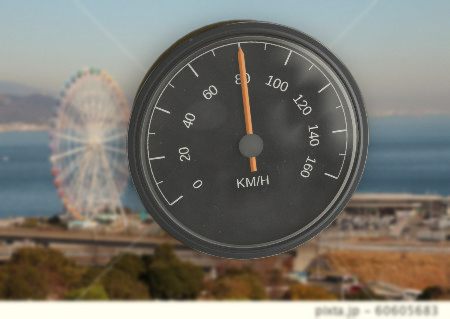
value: 80,km/h
